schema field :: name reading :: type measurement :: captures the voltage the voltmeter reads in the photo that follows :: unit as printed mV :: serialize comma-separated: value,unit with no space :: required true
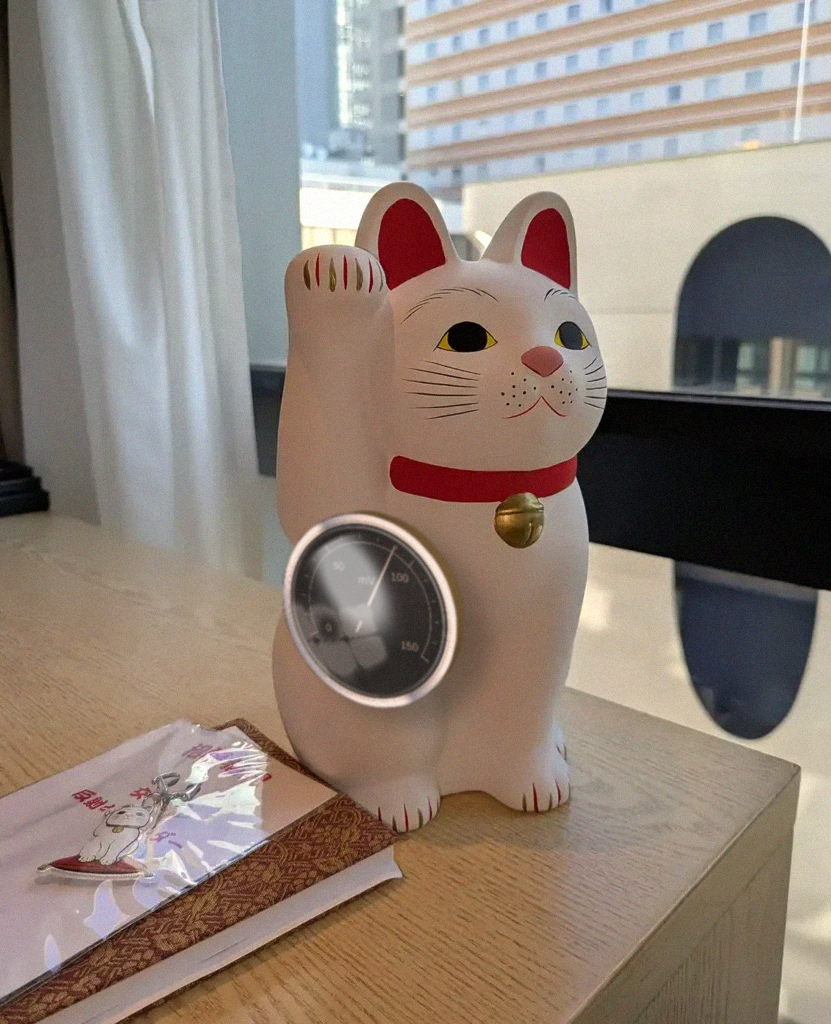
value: 90,mV
